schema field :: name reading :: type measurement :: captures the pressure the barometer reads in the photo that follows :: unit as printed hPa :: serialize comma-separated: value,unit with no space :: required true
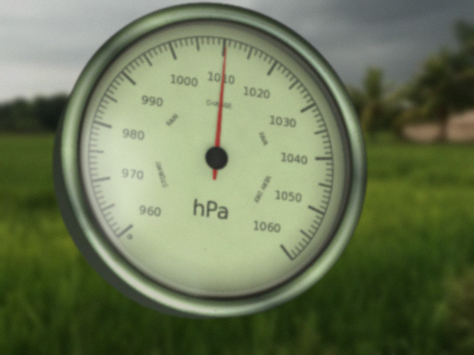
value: 1010,hPa
